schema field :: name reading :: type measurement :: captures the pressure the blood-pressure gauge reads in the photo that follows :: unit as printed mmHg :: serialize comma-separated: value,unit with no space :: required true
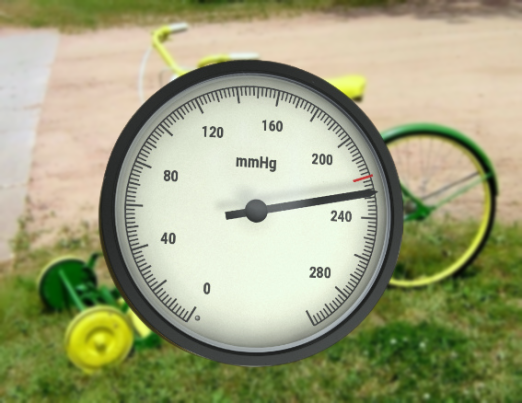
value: 228,mmHg
